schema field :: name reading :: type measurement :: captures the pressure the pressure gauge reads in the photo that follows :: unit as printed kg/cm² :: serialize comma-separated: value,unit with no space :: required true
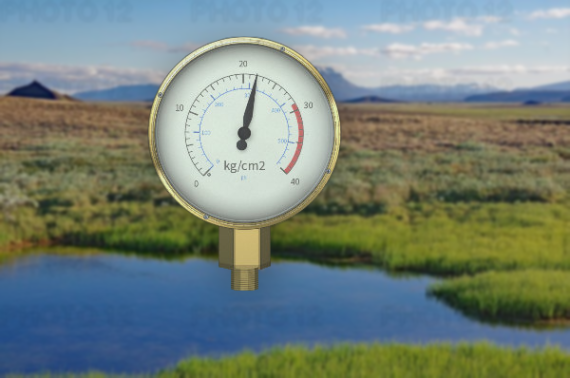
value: 22,kg/cm²
